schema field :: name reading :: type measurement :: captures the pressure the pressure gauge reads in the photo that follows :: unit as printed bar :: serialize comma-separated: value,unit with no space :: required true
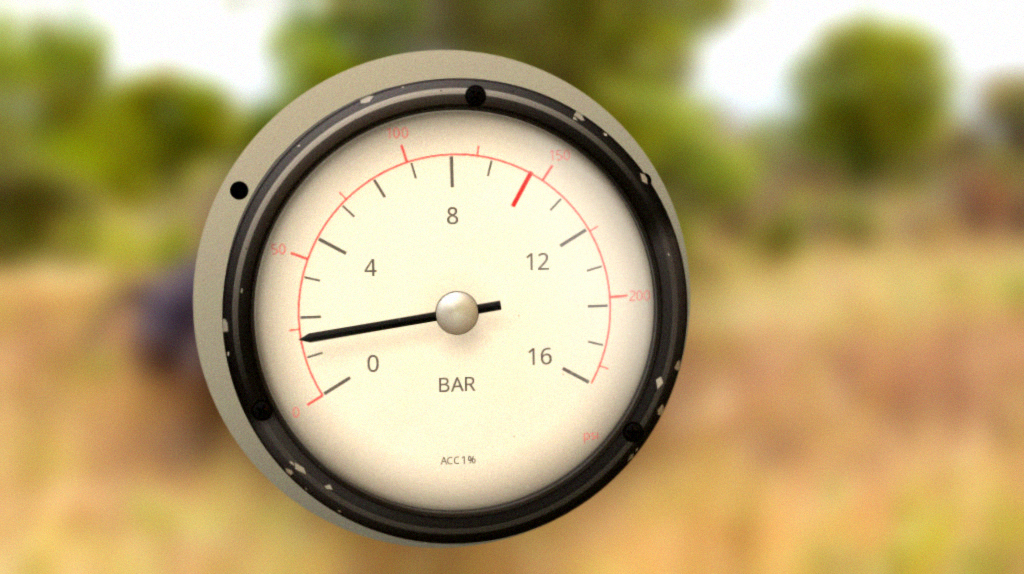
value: 1.5,bar
